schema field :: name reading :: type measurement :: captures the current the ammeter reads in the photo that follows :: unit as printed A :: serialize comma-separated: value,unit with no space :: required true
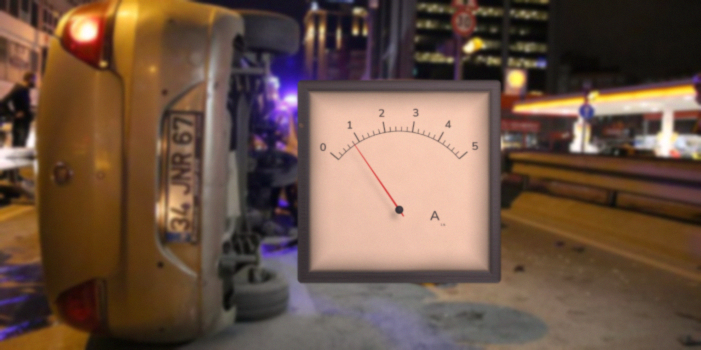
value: 0.8,A
